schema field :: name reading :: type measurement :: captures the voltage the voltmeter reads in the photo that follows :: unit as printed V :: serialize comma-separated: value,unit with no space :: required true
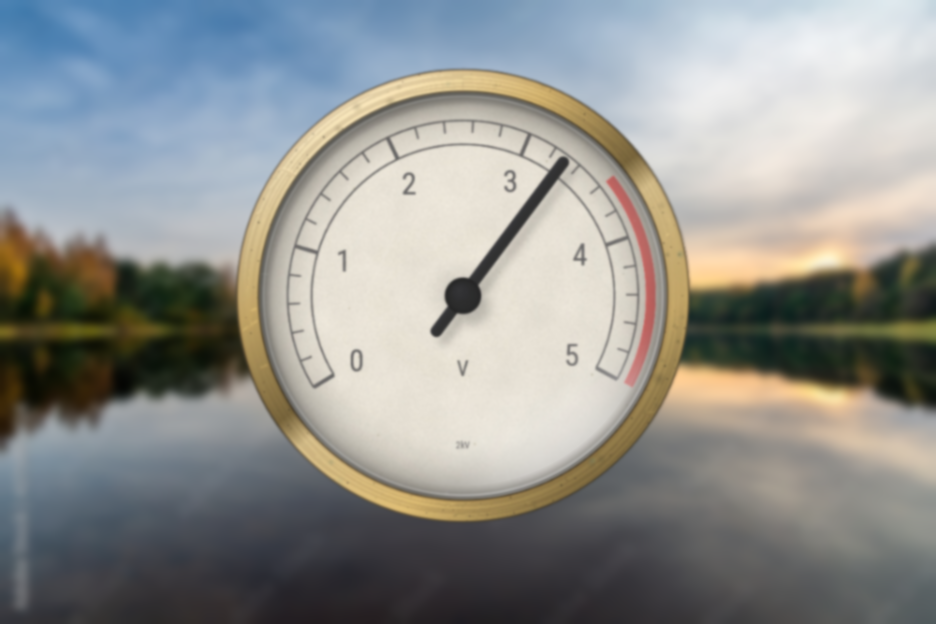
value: 3.3,V
